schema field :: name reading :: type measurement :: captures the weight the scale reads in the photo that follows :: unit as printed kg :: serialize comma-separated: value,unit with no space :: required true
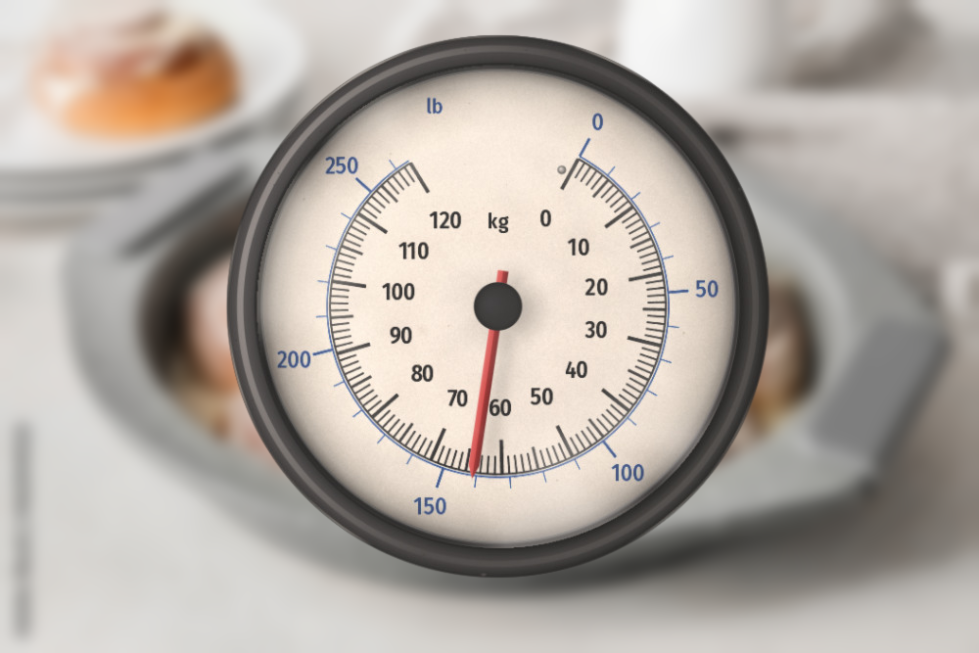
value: 64,kg
